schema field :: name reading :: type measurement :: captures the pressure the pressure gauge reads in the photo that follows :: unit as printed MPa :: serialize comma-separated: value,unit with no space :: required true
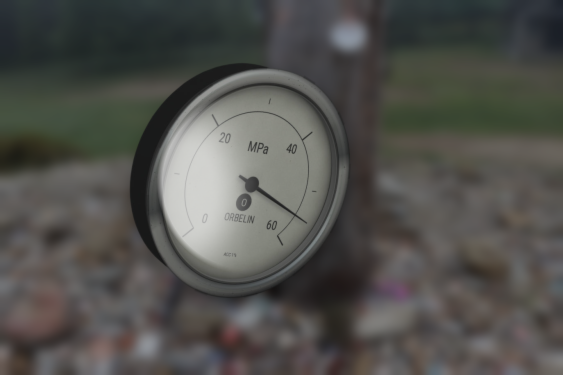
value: 55,MPa
